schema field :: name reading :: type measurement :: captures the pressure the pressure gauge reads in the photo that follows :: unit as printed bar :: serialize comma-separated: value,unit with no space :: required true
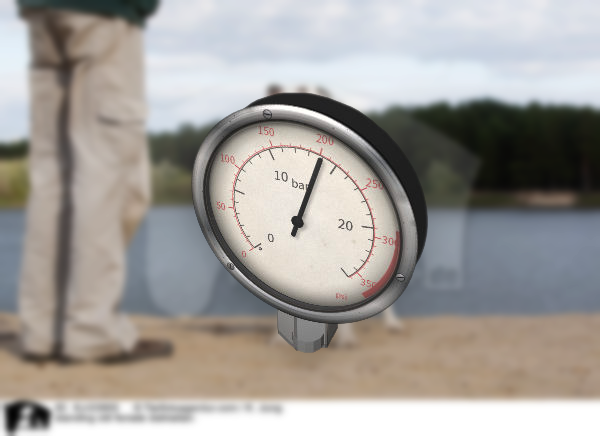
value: 14,bar
